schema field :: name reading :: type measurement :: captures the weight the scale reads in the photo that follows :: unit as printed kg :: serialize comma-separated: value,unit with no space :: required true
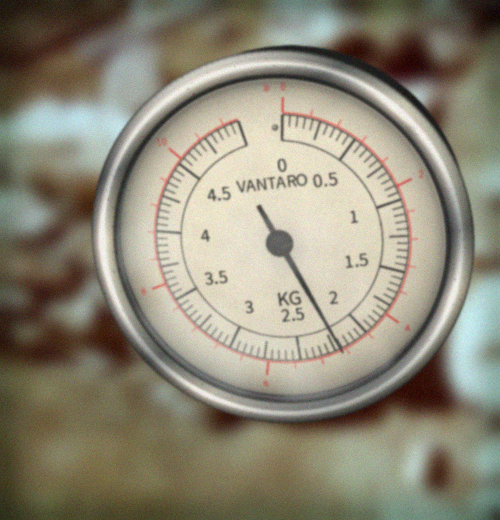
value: 2.2,kg
